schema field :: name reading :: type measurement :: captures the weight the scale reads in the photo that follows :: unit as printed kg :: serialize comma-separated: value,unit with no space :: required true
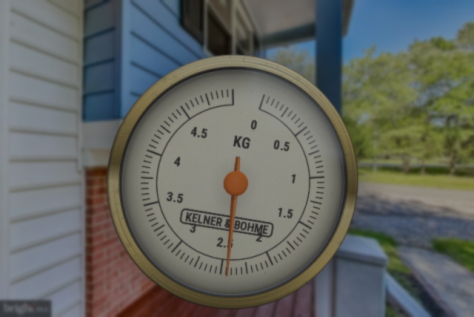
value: 2.45,kg
